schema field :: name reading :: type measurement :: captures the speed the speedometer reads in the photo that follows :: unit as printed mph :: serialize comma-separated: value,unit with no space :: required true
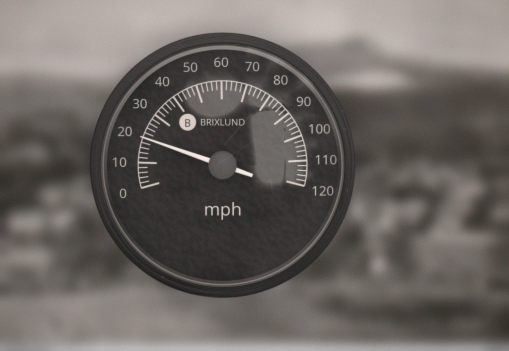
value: 20,mph
